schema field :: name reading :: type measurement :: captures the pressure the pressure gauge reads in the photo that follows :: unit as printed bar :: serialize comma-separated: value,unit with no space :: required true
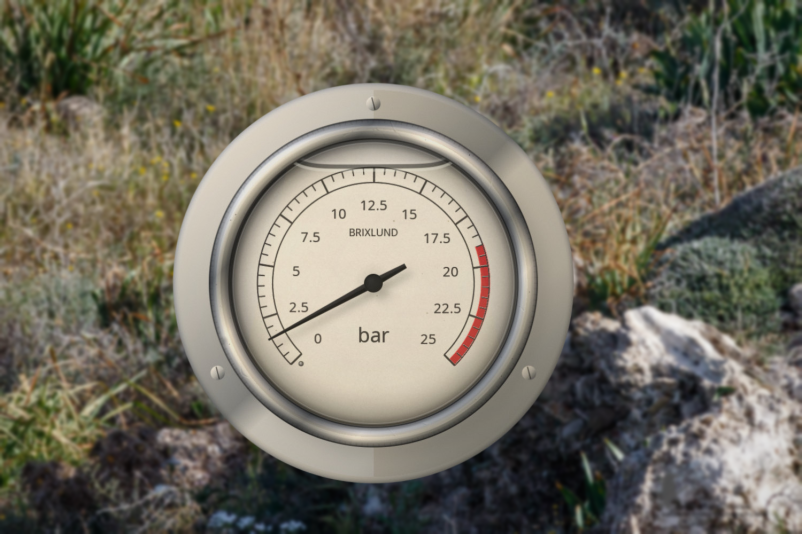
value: 1.5,bar
